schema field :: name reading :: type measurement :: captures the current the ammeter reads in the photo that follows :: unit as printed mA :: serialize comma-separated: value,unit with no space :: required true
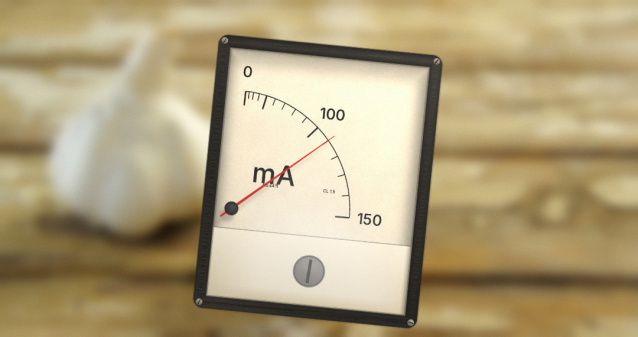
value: 110,mA
